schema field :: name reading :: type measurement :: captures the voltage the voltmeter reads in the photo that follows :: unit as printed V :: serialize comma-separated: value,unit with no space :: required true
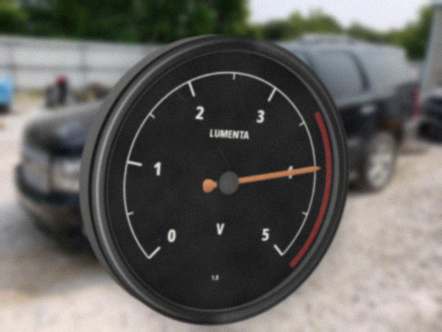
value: 4,V
